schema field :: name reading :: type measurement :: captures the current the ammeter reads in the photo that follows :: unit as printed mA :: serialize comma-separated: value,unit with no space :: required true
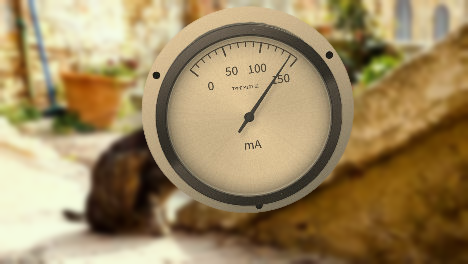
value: 140,mA
